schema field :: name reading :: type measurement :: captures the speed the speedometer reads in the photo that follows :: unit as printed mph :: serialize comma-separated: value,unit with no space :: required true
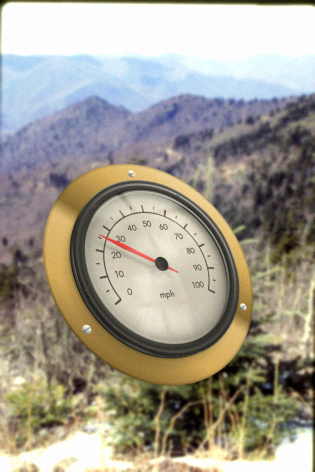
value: 25,mph
